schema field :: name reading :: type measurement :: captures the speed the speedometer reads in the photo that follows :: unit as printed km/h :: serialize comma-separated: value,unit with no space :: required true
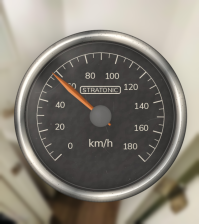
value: 57.5,km/h
